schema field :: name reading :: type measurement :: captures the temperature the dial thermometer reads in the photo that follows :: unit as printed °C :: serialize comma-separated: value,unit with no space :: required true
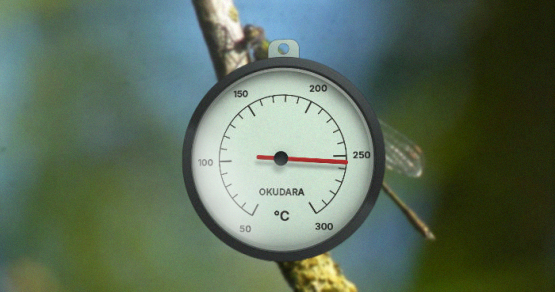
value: 255,°C
